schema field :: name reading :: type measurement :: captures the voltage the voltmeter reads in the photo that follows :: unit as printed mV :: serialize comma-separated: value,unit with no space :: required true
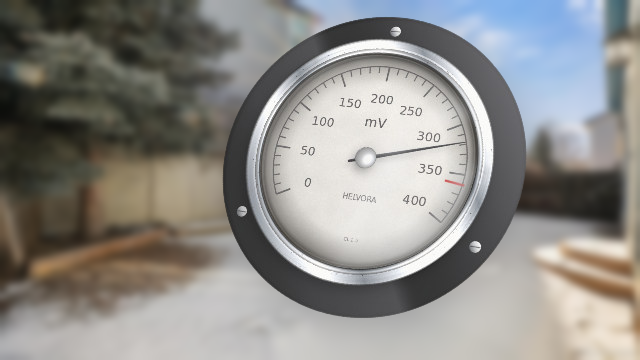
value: 320,mV
